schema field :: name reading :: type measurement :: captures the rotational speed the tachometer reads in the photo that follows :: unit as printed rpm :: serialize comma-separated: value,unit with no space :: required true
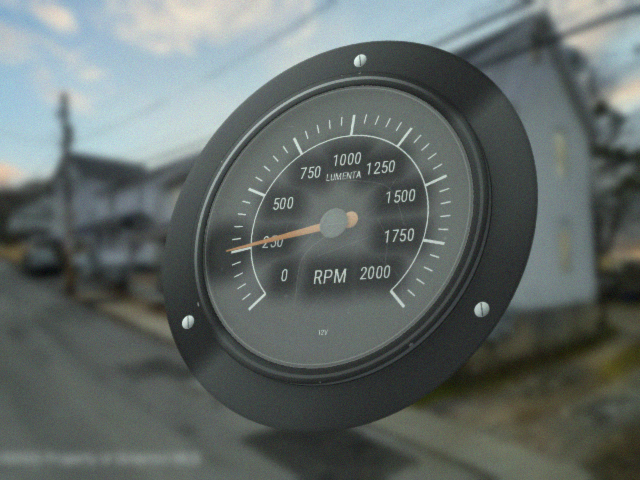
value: 250,rpm
